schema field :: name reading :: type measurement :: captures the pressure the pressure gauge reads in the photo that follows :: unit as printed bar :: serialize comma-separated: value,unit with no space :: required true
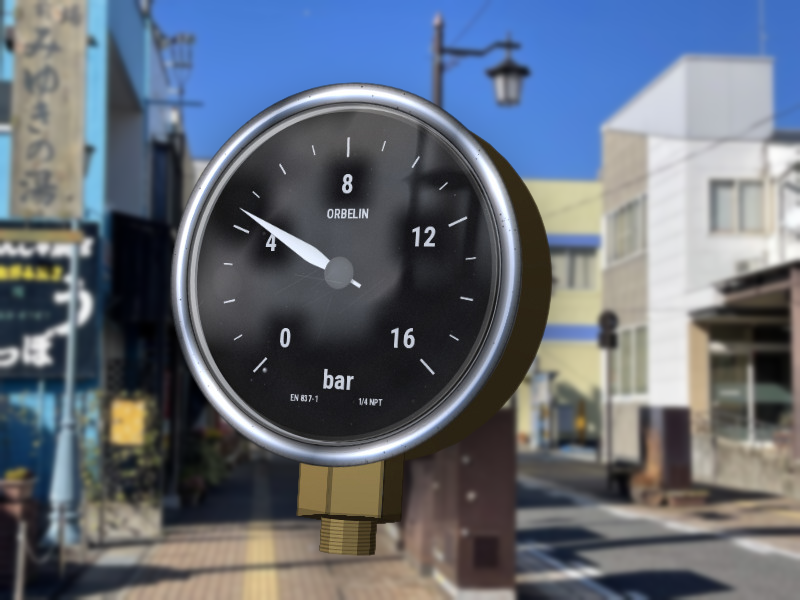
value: 4.5,bar
